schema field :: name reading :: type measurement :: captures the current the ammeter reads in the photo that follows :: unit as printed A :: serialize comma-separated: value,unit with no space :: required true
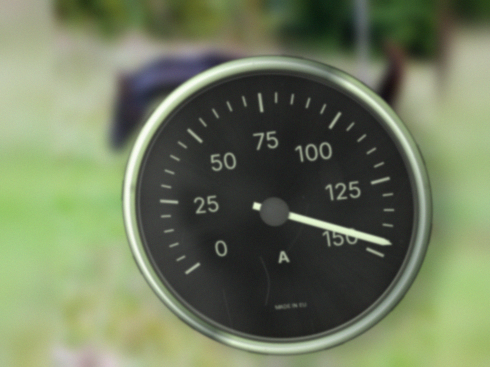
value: 145,A
